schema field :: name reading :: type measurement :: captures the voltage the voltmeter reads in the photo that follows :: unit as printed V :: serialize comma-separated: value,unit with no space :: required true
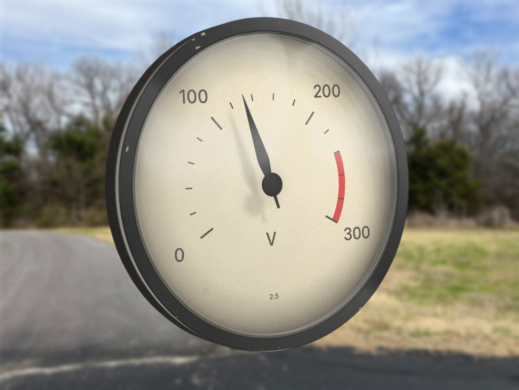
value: 130,V
